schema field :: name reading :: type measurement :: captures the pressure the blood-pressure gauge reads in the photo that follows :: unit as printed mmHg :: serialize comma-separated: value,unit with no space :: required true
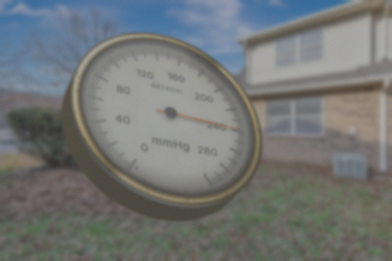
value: 240,mmHg
